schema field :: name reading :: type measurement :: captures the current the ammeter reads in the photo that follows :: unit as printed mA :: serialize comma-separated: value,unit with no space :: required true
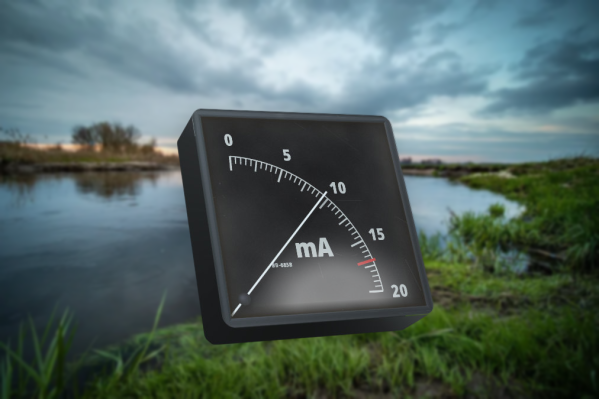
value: 9.5,mA
